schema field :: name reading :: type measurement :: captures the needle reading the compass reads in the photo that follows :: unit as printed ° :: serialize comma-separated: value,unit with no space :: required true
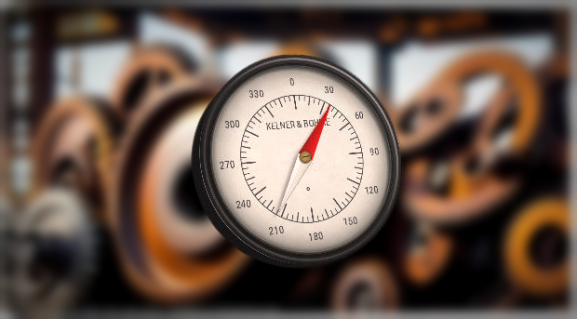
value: 35,°
